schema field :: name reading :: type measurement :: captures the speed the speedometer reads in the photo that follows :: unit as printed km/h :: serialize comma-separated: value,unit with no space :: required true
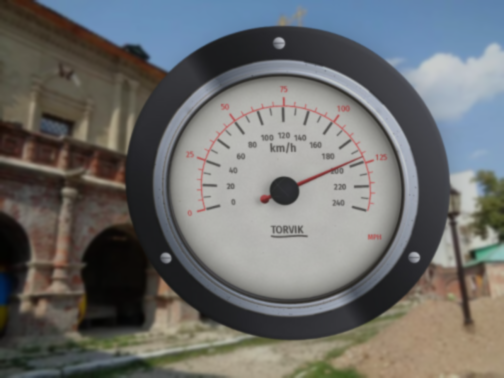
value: 195,km/h
